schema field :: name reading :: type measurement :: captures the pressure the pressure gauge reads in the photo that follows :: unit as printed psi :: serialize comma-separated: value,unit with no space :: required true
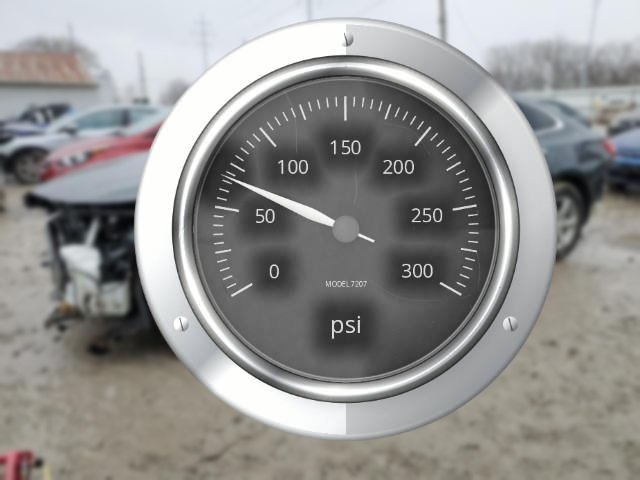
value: 67.5,psi
